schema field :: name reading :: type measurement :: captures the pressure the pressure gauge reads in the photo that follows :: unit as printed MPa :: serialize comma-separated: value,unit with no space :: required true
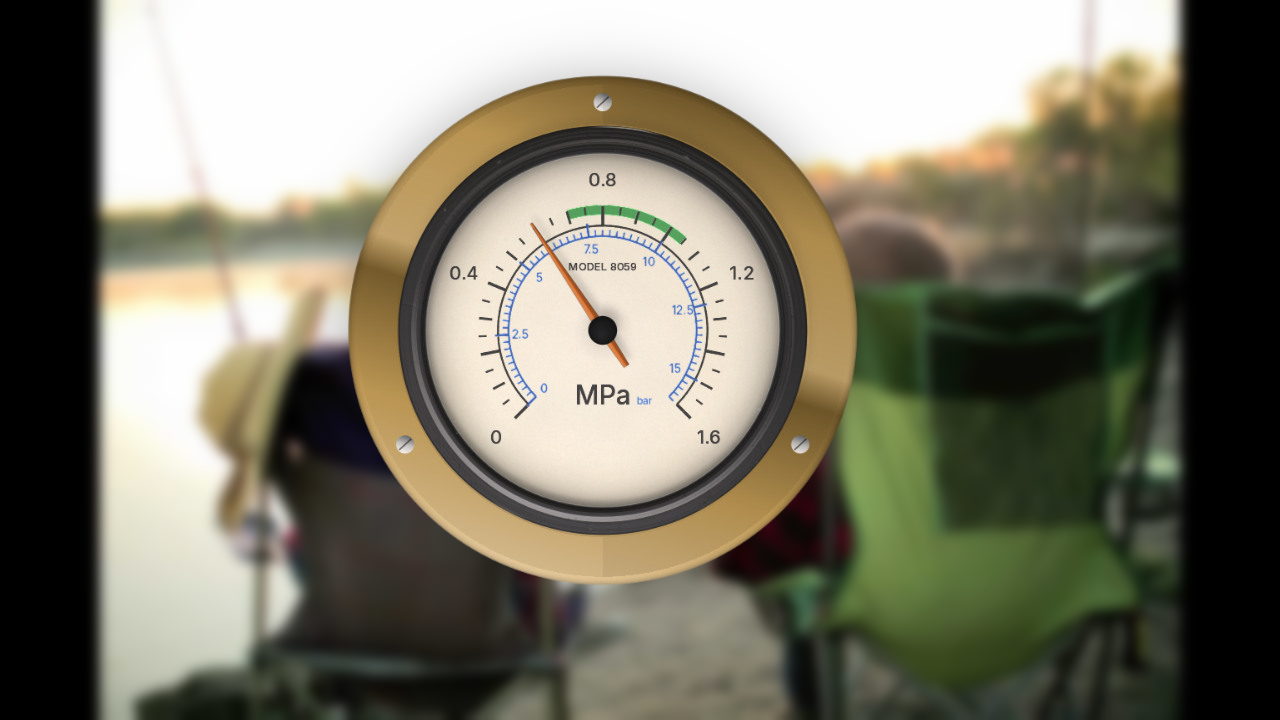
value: 0.6,MPa
